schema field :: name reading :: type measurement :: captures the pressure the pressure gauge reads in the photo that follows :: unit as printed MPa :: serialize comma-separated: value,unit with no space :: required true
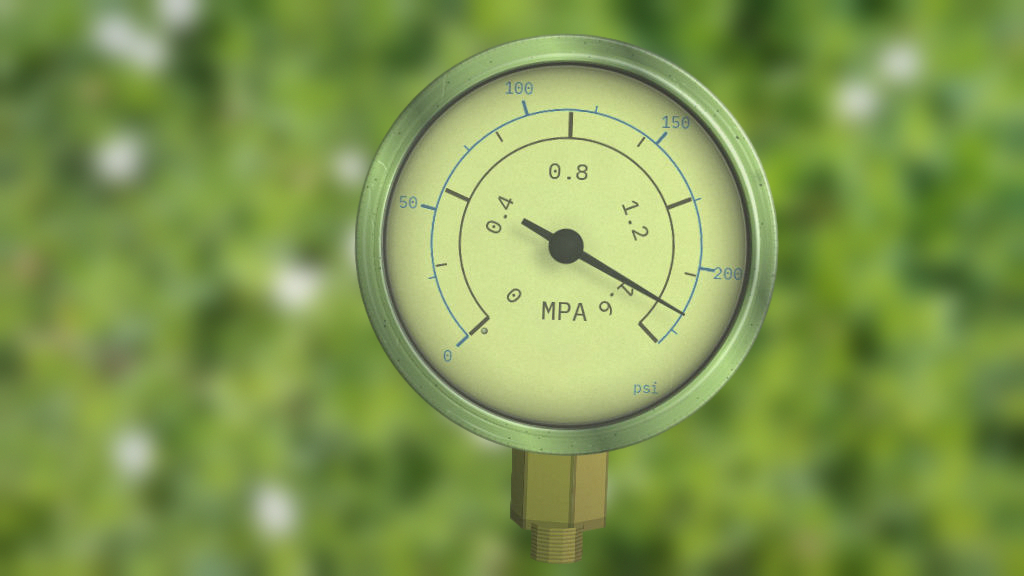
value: 1.5,MPa
